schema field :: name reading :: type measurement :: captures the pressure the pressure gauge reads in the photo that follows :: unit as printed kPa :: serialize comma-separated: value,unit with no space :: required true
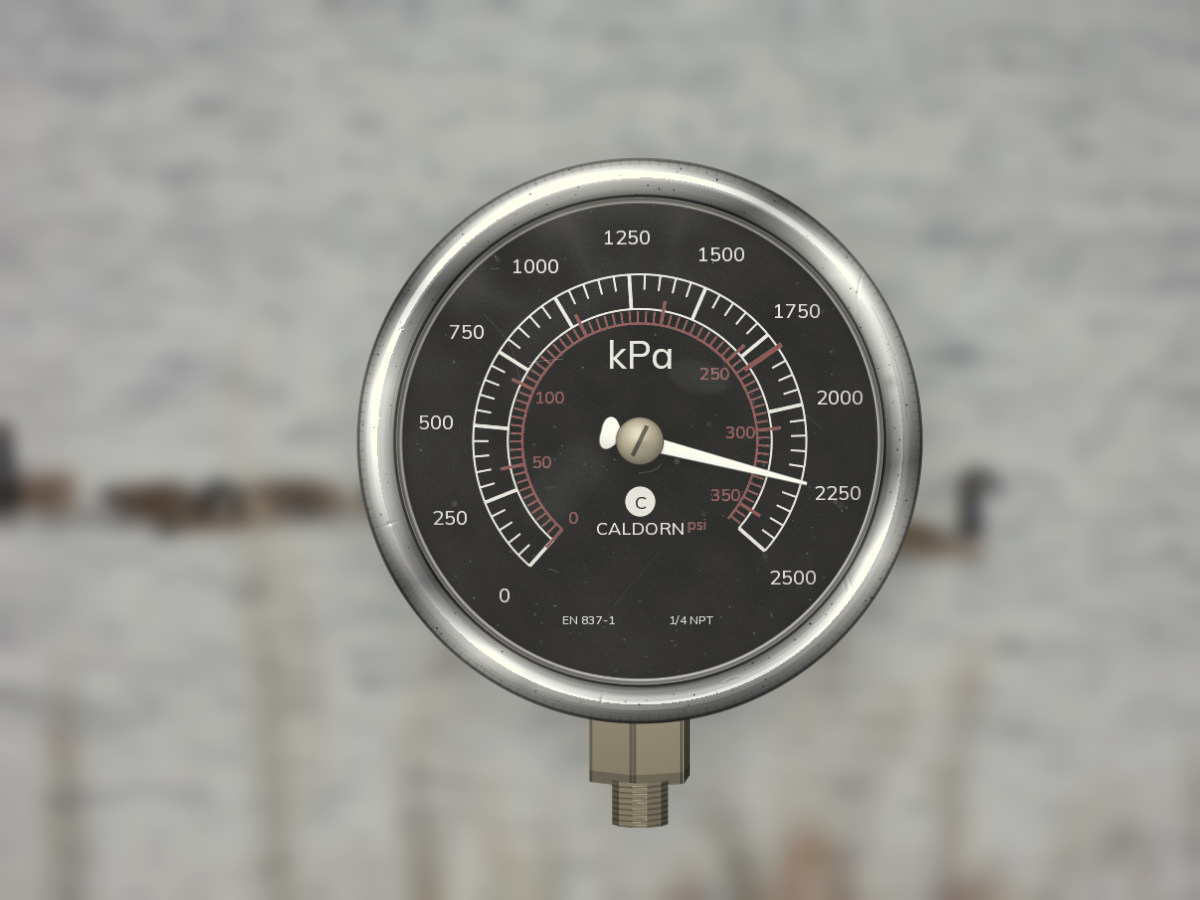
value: 2250,kPa
